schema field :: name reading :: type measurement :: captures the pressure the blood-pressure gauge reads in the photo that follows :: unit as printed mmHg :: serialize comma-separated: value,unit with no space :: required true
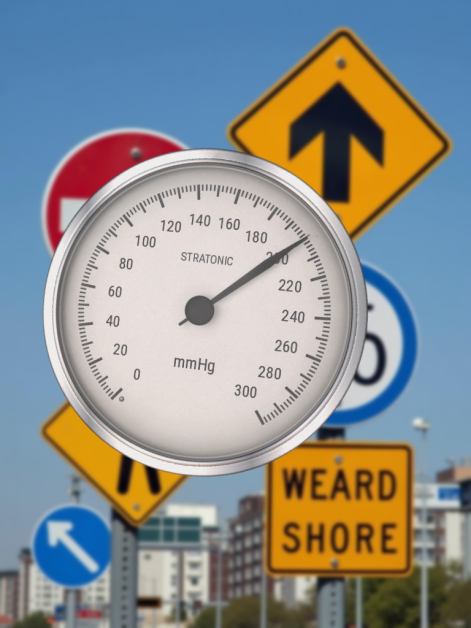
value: 200,mmHg
